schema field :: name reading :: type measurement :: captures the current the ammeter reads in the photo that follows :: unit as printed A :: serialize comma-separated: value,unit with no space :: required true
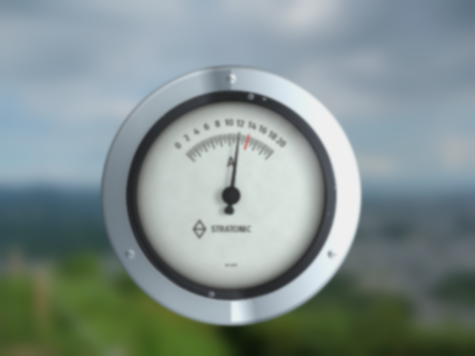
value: 12,A
